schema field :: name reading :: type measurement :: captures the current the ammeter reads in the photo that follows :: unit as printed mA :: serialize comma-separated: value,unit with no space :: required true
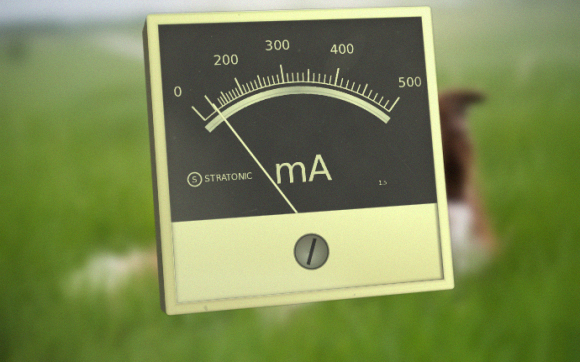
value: 100,mA
